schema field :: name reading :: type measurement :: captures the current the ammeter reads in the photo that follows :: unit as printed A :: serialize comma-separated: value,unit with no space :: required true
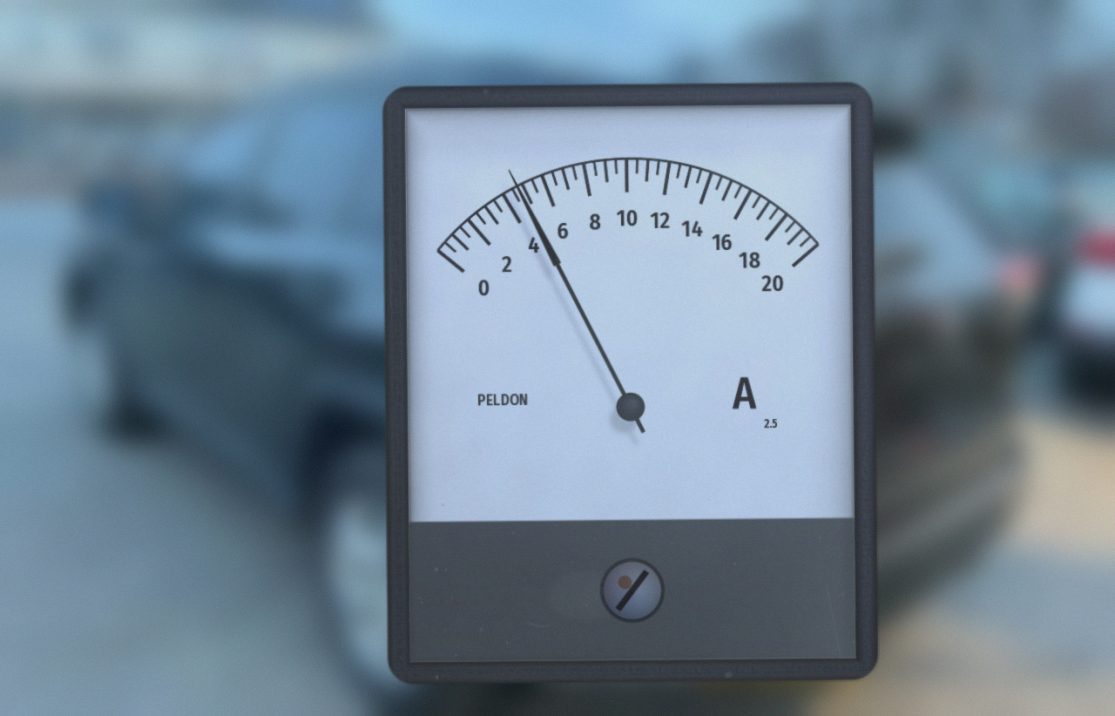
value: 4.75,A
